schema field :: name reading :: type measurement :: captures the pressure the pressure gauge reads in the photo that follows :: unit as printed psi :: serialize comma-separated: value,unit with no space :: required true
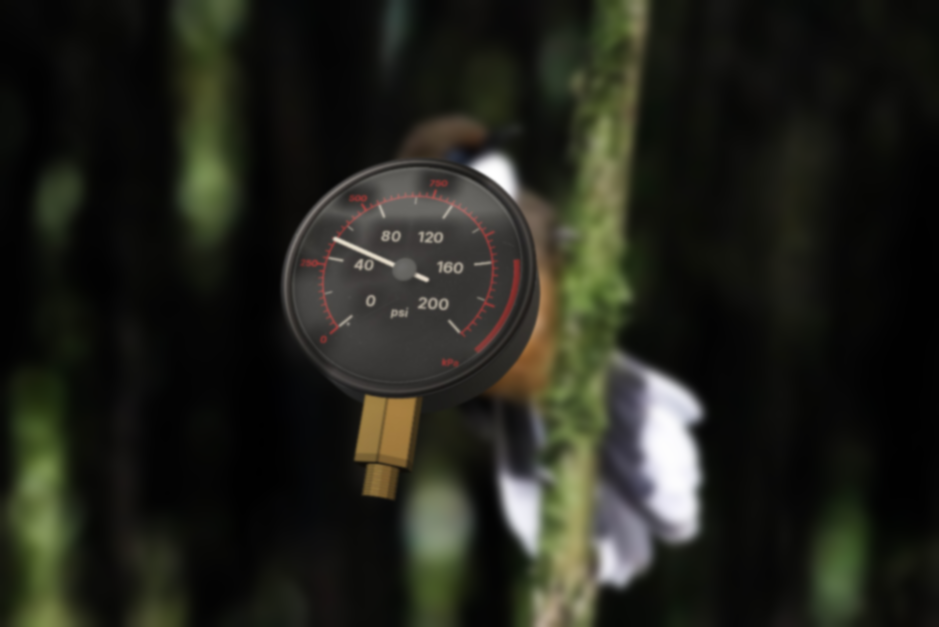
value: 50,psi
